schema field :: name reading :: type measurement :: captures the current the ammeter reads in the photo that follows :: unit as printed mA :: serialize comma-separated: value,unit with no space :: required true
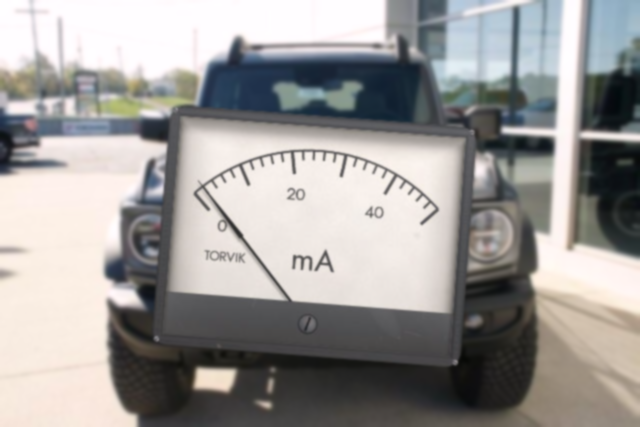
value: 2,mA
